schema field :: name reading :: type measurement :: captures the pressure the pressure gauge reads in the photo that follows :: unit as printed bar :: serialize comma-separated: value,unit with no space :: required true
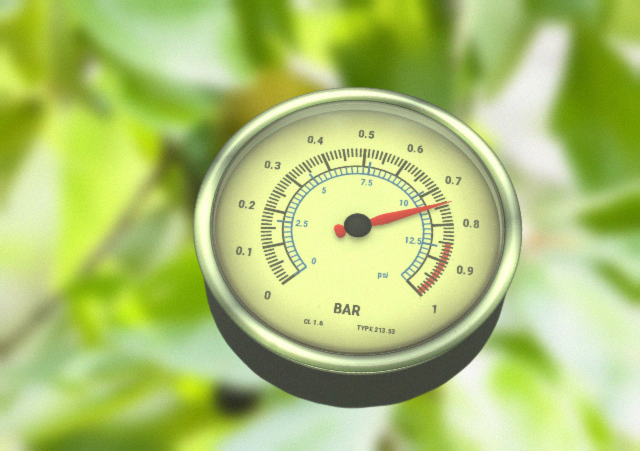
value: 0.75,bar
